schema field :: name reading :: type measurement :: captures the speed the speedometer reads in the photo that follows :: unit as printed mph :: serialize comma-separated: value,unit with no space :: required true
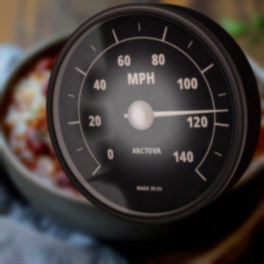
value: 115,mph
